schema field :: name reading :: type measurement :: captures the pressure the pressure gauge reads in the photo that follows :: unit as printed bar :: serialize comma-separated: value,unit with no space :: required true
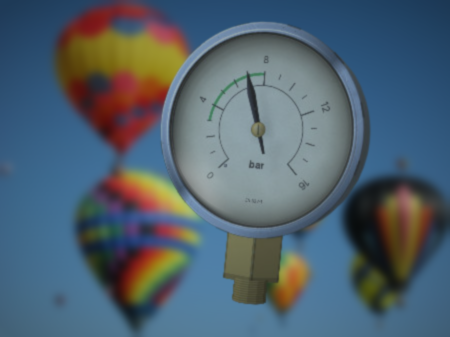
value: 7,bar
